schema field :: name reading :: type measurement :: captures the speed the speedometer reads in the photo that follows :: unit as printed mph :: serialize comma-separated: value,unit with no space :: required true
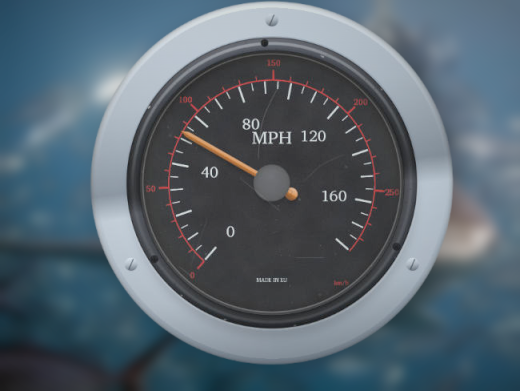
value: 52.5,mph
